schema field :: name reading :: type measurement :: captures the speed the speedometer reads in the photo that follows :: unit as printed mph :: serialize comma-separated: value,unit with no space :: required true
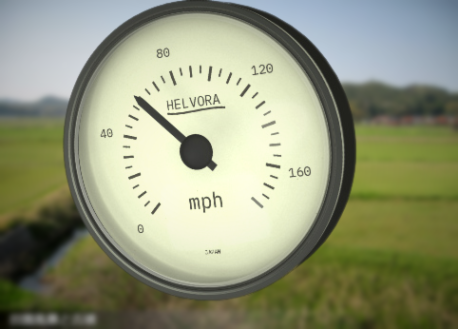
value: 60,mph
